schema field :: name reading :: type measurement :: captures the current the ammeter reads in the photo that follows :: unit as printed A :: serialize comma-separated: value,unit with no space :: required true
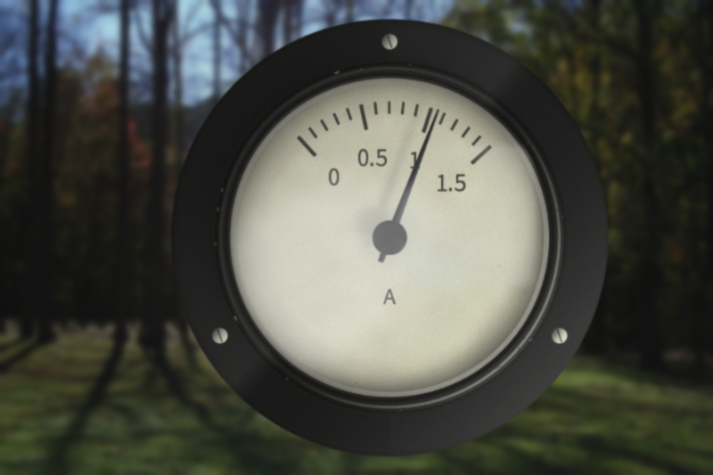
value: 1.05,A
